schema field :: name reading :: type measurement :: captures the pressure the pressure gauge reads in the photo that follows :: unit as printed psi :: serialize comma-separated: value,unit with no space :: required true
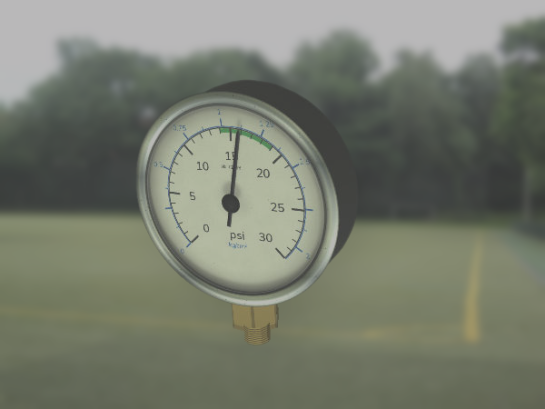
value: 16,psi
